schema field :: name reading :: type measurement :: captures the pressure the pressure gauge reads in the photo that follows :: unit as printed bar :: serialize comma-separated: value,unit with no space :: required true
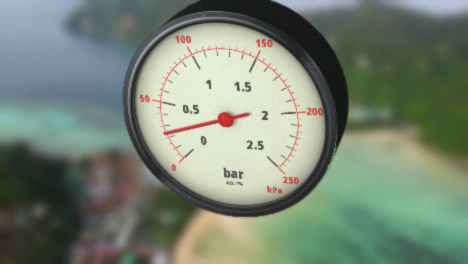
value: 0.25,bar
